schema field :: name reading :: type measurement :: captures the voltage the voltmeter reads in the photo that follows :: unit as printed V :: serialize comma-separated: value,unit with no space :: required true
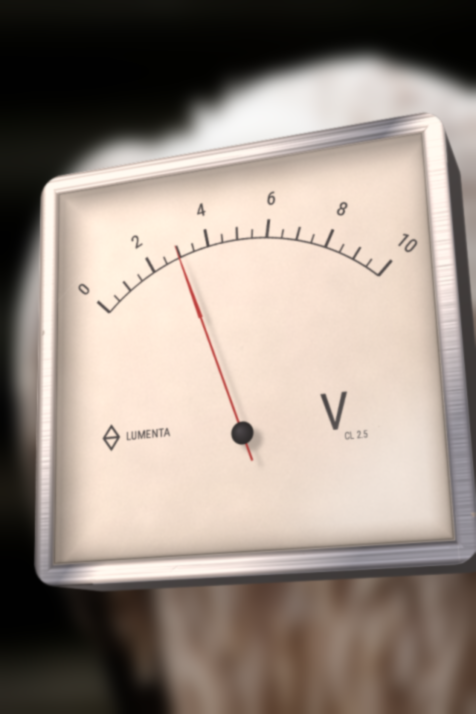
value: 3,V
